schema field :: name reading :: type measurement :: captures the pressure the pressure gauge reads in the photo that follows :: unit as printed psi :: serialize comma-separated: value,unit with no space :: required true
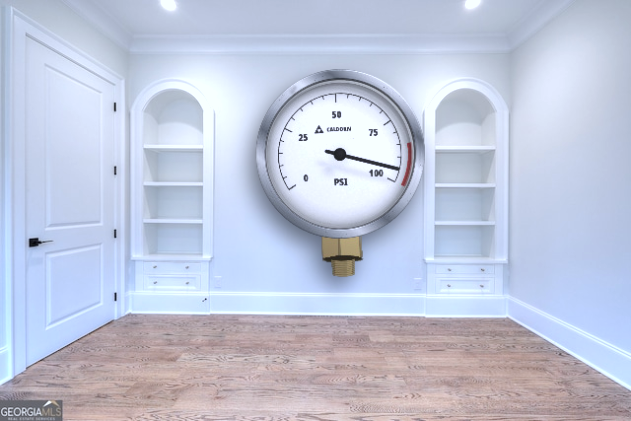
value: 95,psi
